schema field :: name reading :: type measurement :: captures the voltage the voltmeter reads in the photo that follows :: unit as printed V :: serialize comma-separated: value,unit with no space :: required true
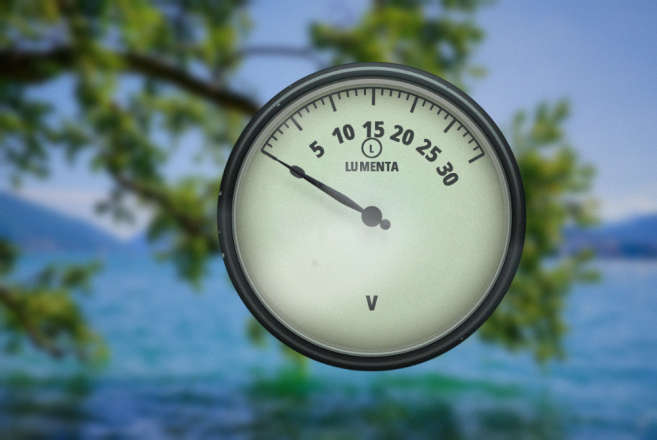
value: 0,V
